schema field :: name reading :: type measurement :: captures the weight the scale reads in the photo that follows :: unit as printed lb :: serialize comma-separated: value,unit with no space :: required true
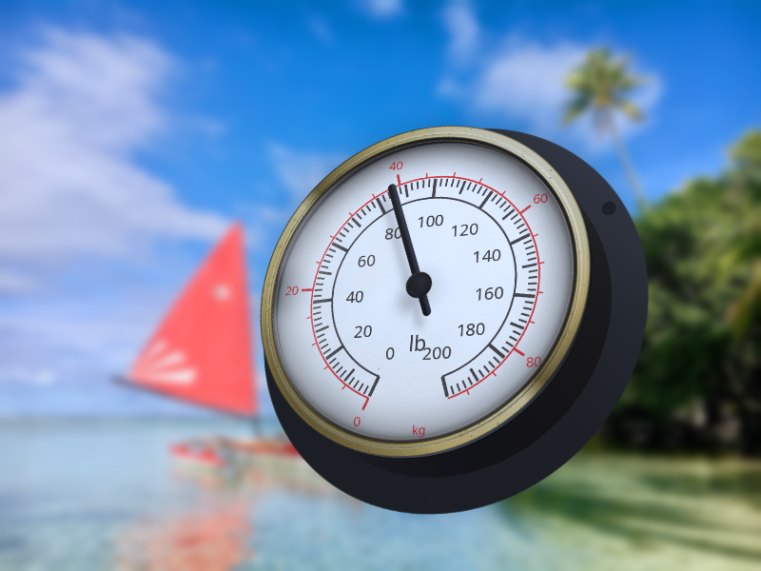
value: 86,lb
